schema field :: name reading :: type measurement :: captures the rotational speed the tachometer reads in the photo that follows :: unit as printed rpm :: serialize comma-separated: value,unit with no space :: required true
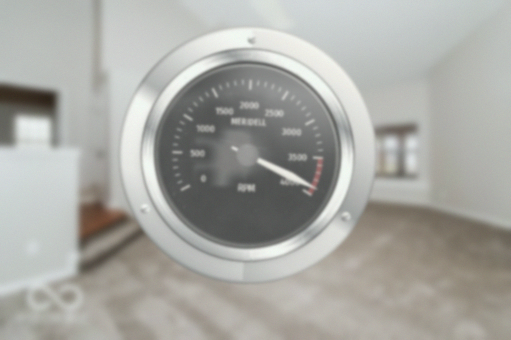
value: 3900,rpm
